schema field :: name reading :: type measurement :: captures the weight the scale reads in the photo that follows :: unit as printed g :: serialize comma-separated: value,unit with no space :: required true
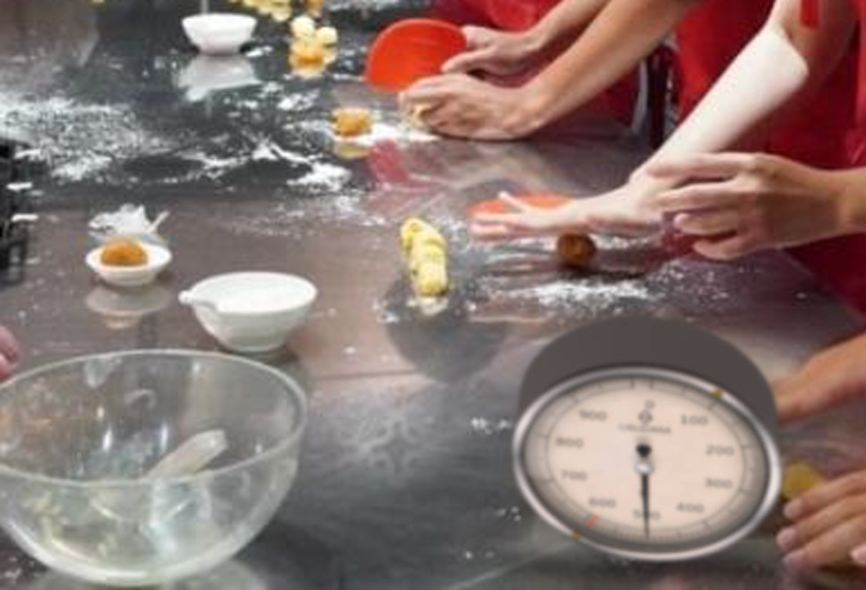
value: 500,g
